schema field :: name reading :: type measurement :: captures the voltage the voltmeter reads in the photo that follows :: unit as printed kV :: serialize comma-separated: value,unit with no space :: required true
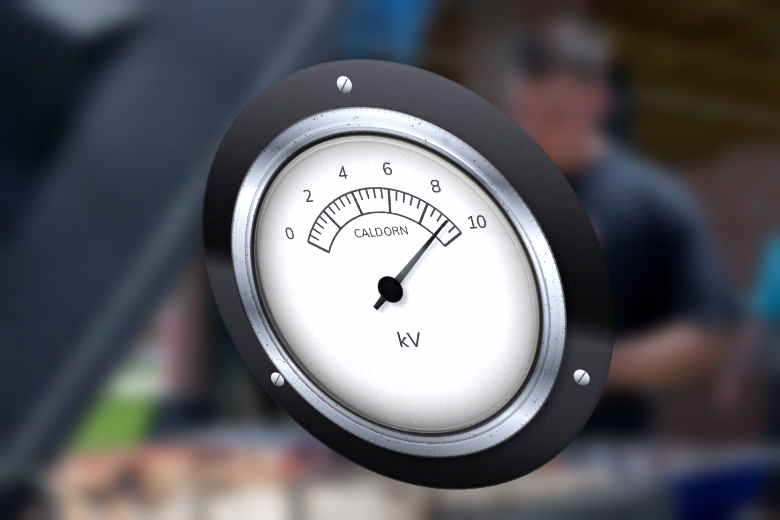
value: 9.2,kV
